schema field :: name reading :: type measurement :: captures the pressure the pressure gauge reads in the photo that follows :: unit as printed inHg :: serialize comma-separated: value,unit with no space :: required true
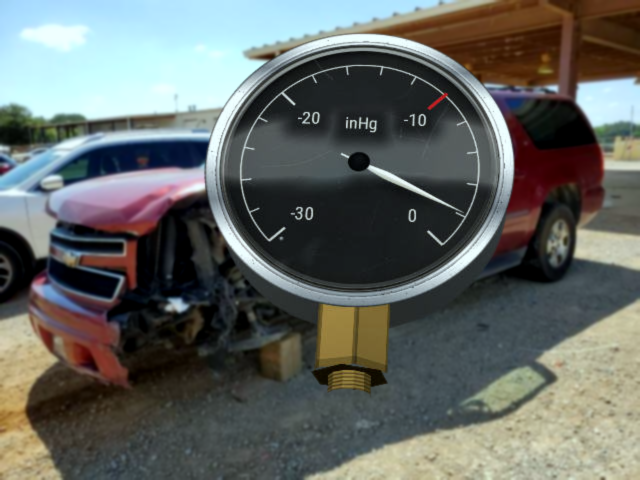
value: -2,inHg
